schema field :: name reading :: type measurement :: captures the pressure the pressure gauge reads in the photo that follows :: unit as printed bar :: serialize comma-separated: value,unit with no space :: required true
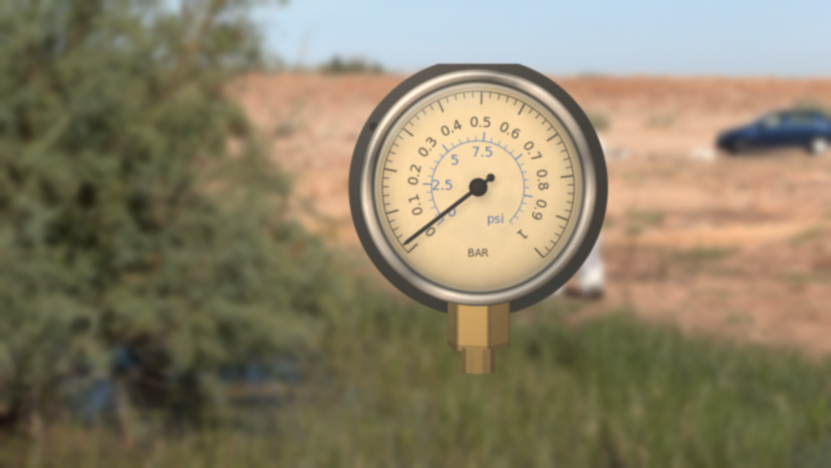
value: 0.02,bar
